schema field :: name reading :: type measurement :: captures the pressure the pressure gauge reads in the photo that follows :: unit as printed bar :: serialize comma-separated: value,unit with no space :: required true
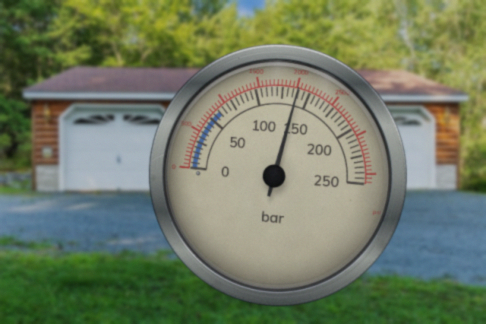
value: 140,bar
